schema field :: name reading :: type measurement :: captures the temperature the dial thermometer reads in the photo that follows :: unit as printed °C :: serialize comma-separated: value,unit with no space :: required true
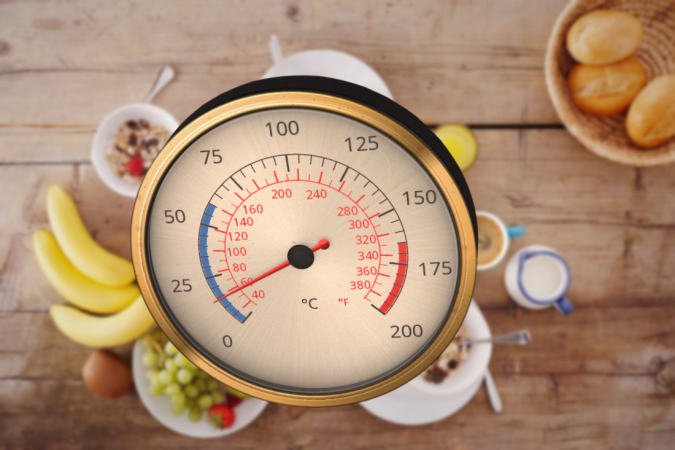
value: 15,°C
